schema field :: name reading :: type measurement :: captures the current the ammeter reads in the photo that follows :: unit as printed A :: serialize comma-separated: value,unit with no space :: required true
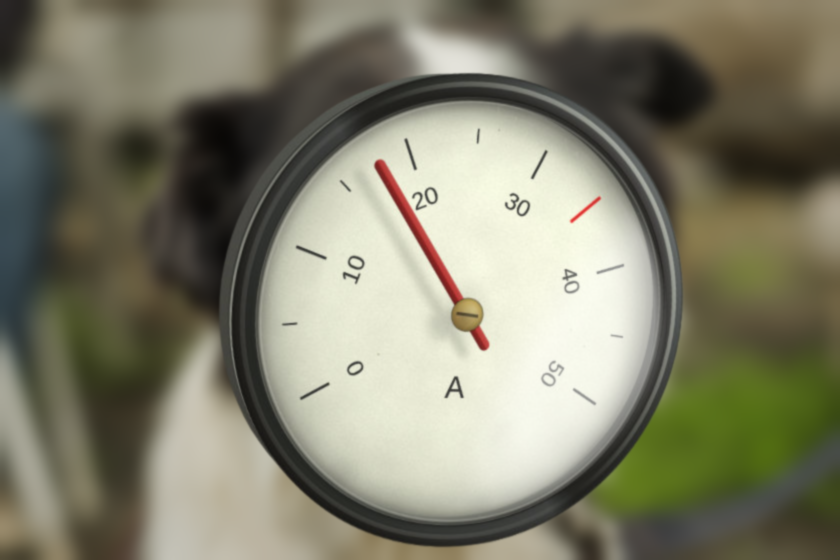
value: 17.5,A
